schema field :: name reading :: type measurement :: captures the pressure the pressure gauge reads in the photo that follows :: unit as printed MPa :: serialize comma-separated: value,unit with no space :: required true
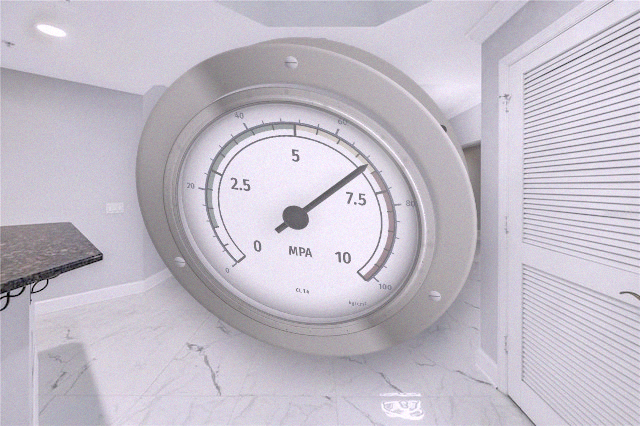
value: 6.75,MPa
